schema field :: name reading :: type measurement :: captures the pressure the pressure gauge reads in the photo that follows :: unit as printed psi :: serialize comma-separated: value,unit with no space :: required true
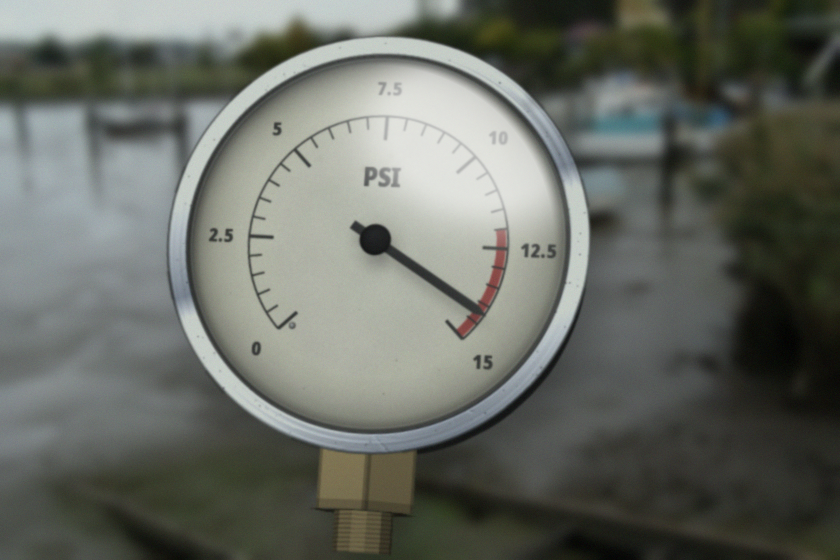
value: 14.25,psi
